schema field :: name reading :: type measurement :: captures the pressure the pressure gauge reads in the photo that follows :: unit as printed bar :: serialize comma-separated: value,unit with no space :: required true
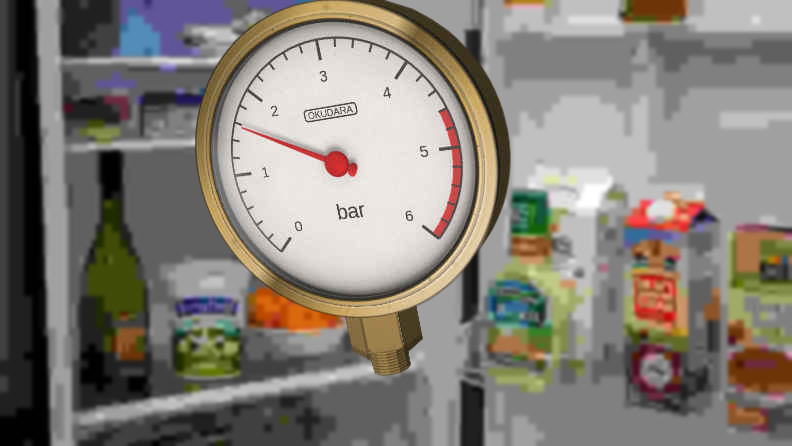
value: 1.6,bar
